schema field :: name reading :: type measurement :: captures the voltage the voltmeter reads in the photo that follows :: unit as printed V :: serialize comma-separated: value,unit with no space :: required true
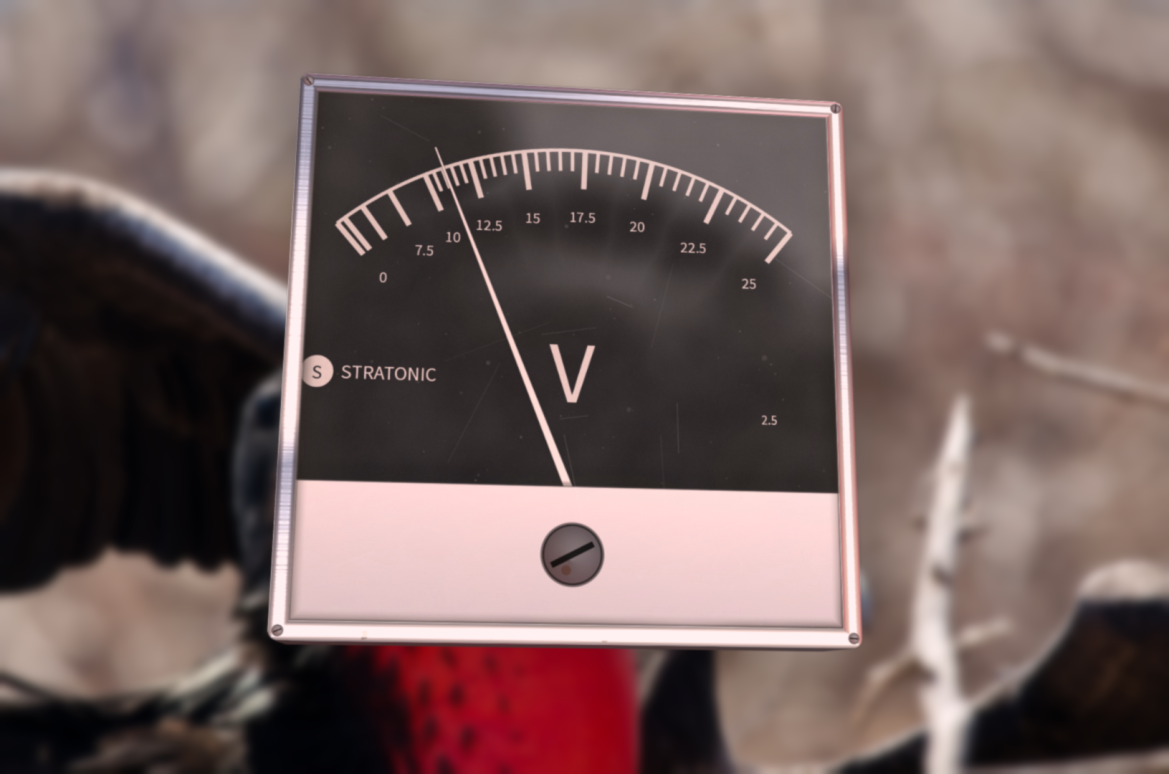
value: 11,V
